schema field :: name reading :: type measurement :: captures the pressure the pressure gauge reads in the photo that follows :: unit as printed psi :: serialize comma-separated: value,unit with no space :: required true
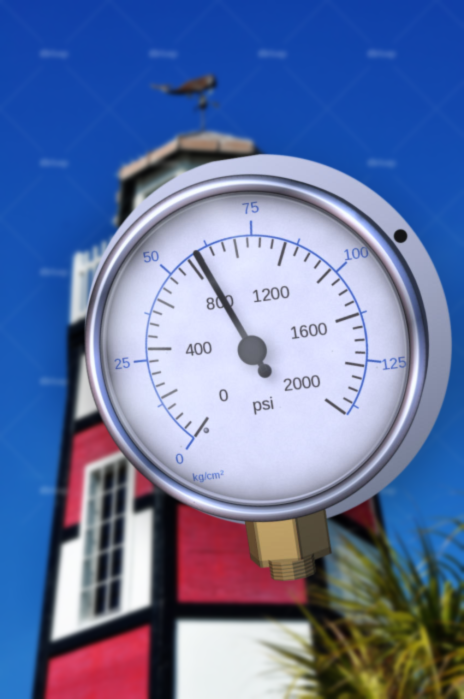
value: 850,psi
